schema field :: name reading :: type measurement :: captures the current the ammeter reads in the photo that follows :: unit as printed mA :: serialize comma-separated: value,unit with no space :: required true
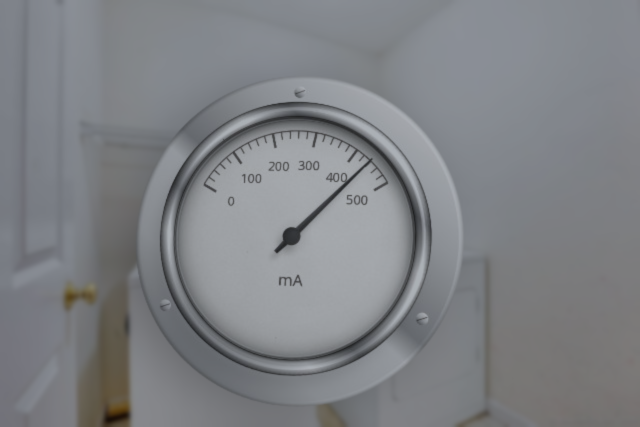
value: 440,mA
